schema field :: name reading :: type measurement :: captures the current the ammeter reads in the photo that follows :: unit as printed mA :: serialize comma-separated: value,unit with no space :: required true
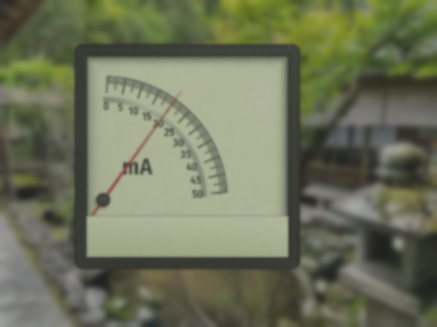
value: 20,mA
